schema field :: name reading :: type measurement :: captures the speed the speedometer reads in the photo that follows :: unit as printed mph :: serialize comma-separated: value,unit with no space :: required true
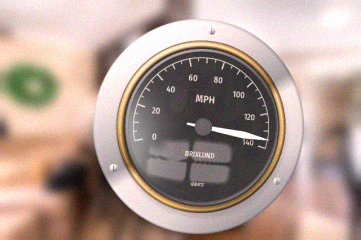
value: 135,mph
